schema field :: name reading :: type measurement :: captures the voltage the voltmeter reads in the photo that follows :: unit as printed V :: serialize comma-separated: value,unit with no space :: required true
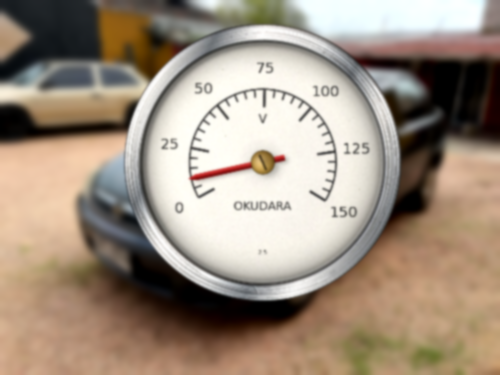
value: 10,V
